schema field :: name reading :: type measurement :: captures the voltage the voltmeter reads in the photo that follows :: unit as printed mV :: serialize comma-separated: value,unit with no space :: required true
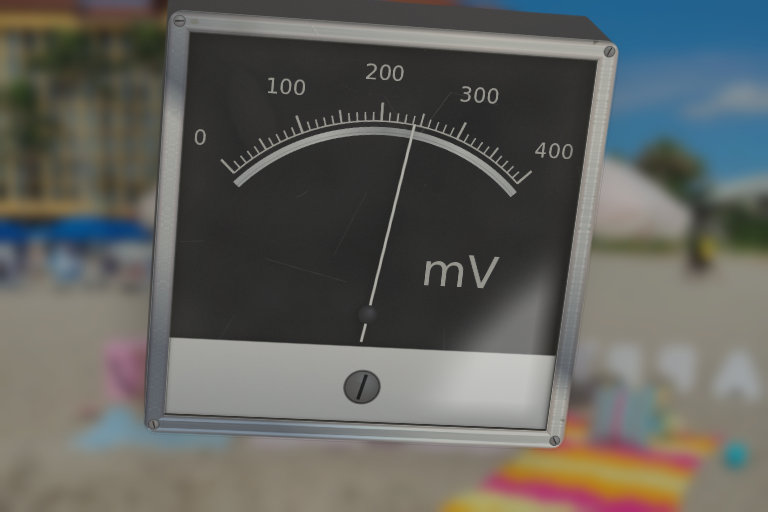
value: 240,mV
